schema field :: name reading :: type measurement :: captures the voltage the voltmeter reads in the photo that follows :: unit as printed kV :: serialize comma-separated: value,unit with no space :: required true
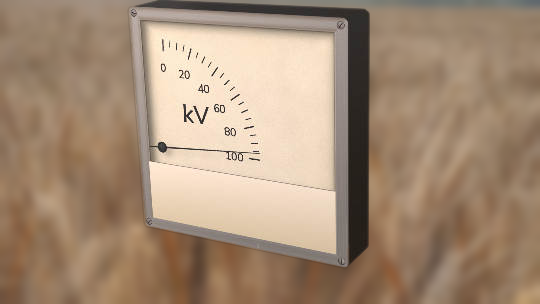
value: 95,kV
